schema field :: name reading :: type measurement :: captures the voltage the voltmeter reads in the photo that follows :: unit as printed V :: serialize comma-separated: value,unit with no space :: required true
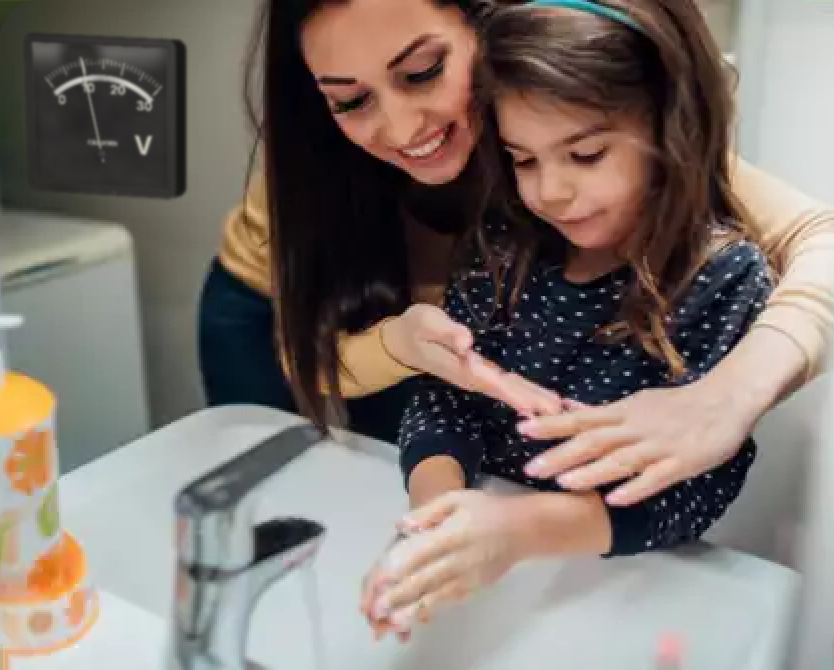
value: 10,V
